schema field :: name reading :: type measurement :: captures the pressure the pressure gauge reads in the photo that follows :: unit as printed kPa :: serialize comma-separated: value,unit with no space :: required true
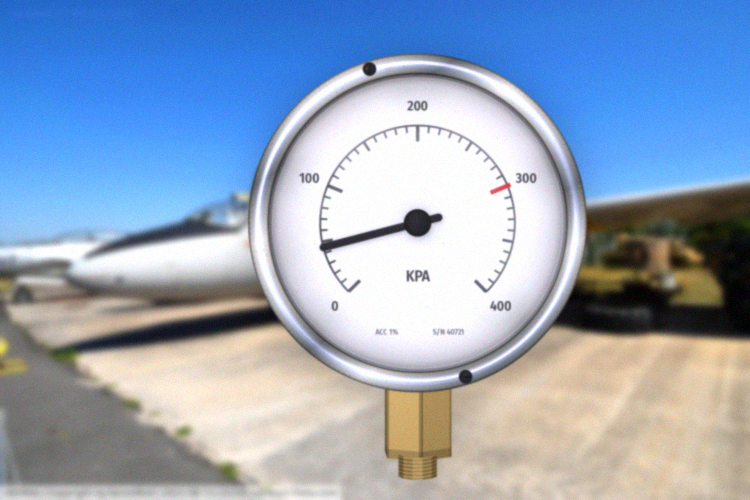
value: 45,kPa
